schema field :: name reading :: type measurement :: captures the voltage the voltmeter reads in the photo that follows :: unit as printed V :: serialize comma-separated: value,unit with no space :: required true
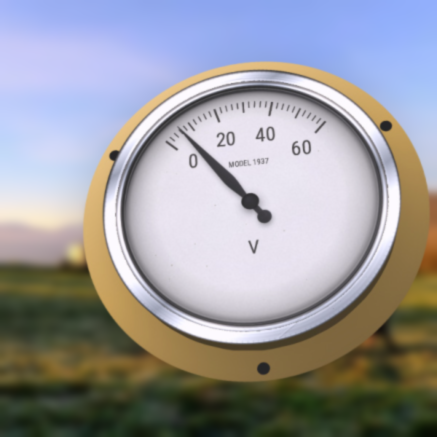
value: 6,V
